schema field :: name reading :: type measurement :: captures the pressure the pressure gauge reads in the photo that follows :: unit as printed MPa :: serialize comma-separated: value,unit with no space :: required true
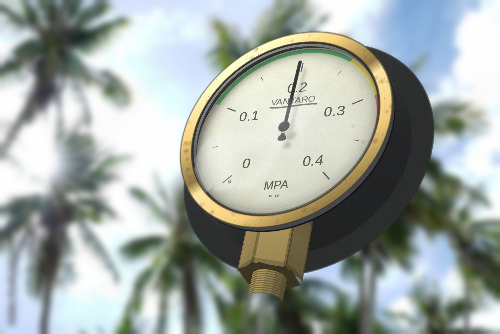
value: 0.2,MPa
